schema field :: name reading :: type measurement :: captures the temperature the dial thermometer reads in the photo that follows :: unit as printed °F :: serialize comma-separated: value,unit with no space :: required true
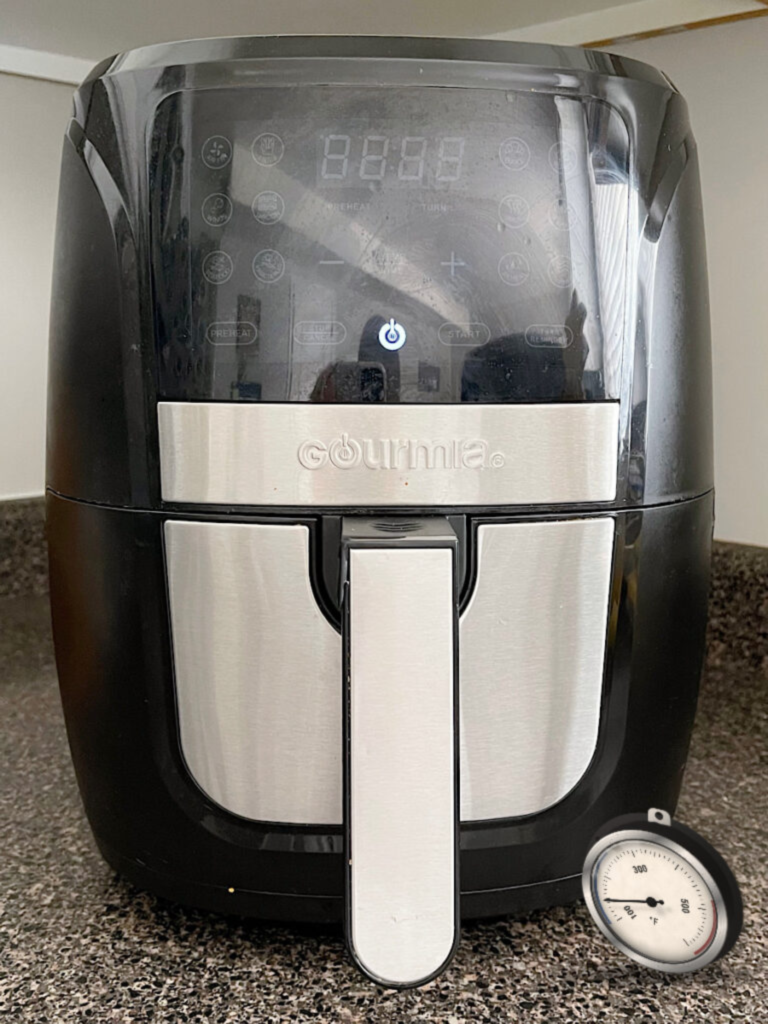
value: 150,°F
